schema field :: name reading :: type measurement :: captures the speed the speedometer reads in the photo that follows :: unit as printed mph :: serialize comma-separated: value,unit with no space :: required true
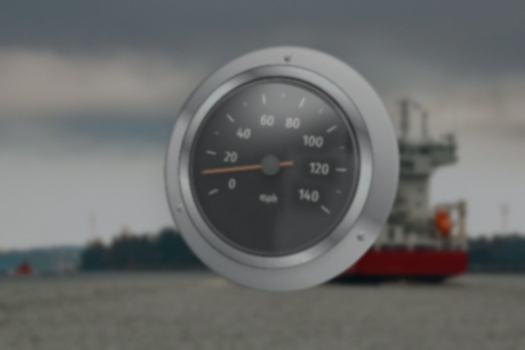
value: 10,mph
